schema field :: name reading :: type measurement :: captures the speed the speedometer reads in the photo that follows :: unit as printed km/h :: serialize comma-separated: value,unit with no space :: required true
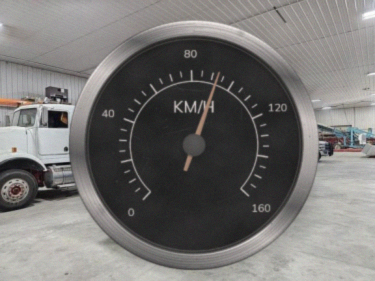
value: 92.5,km/h
